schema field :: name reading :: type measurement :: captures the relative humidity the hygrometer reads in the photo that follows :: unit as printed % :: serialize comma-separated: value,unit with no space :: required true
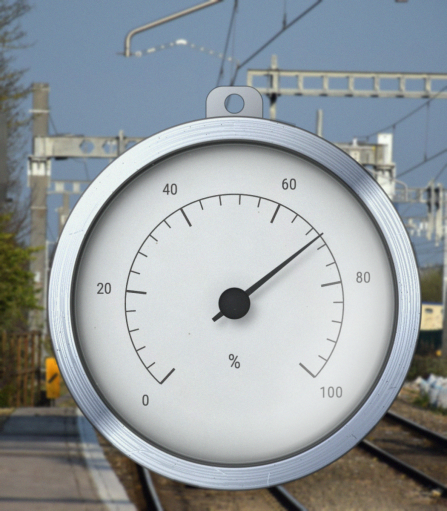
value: 70,%
